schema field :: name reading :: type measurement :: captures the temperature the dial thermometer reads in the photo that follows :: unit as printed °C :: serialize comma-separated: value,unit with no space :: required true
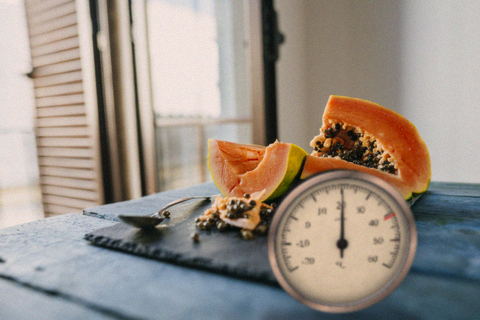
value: 20,°C
